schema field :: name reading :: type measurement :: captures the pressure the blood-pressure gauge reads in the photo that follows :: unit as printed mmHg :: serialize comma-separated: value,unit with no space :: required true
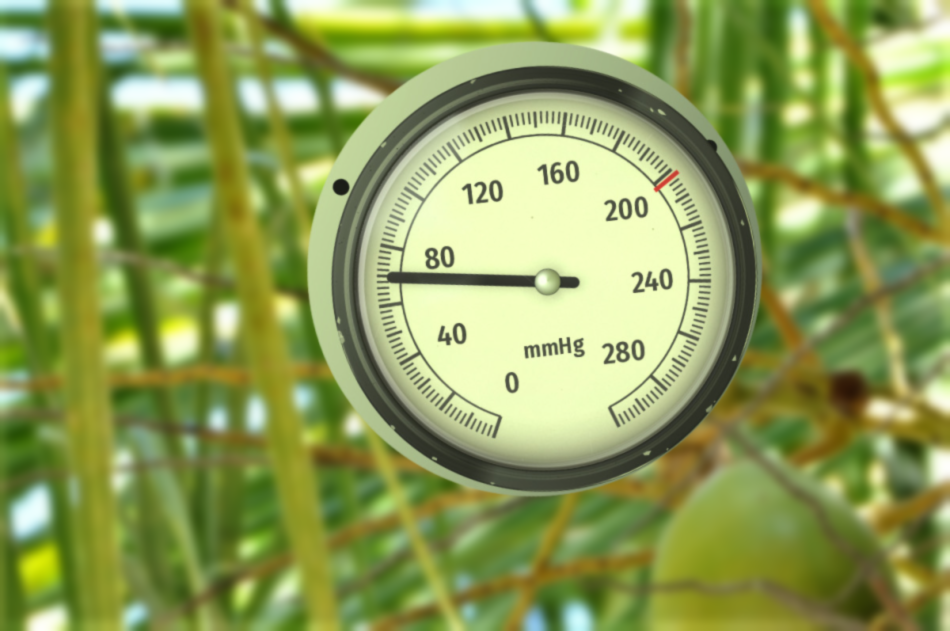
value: 70,mmHg
